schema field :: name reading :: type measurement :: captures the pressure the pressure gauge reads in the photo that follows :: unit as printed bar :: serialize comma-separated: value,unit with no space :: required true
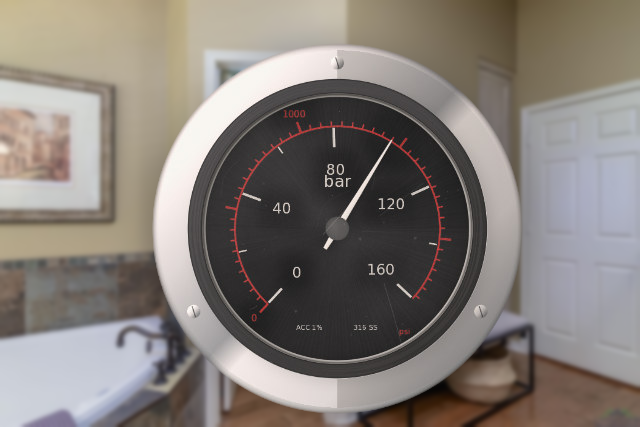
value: 100,bar
